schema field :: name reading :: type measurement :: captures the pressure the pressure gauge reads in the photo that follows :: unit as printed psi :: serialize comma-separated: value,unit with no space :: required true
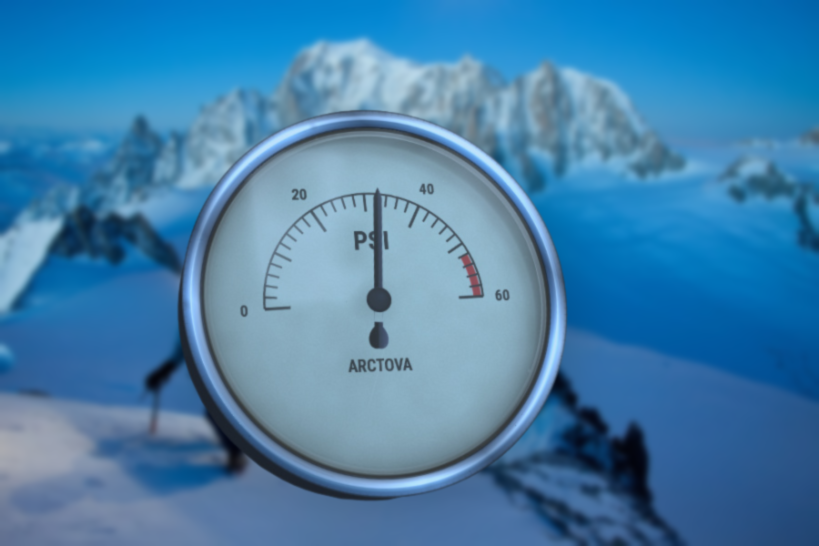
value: 32,psi
